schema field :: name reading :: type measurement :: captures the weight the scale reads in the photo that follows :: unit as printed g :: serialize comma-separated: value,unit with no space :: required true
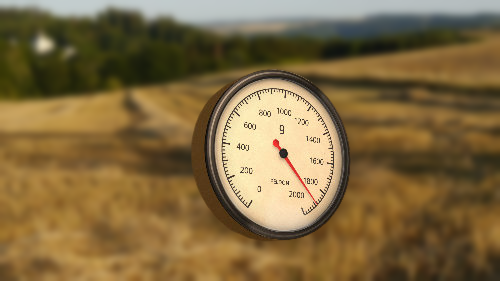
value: 1900,g
